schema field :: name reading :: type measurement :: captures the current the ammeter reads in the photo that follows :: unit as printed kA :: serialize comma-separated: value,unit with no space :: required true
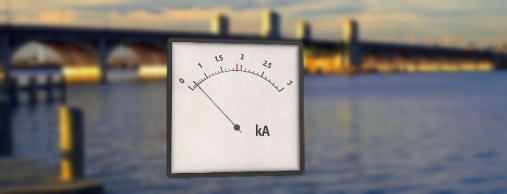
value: 0.5,kA
